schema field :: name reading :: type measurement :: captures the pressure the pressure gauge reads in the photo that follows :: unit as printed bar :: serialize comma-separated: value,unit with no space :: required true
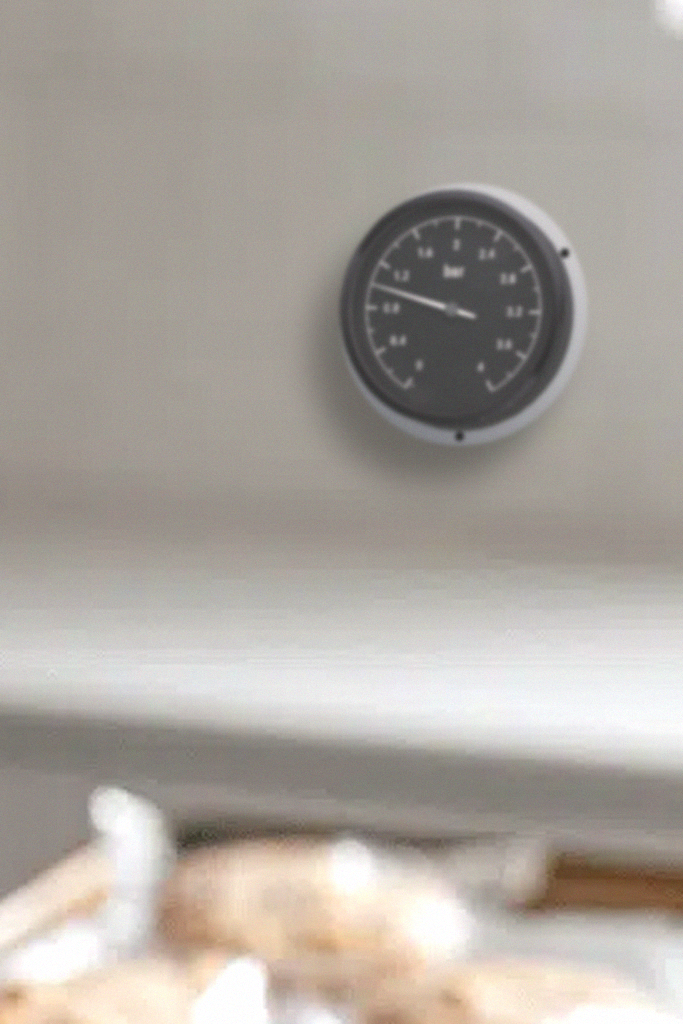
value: 1,bar
